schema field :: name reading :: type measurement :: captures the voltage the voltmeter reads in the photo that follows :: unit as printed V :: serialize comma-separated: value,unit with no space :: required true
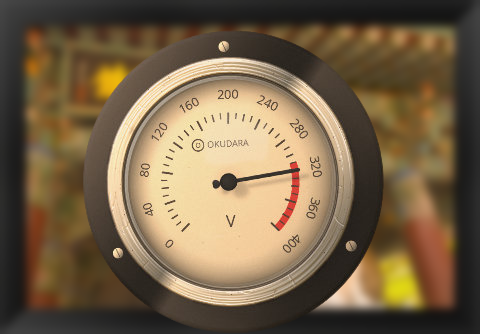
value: 320,V
